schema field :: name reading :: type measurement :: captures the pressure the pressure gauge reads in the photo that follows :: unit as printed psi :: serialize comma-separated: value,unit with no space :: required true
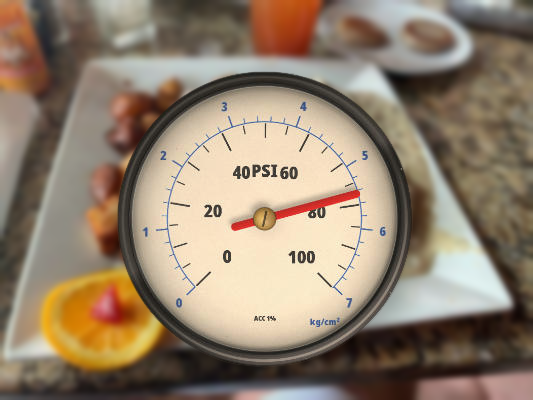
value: 77.5,psi
